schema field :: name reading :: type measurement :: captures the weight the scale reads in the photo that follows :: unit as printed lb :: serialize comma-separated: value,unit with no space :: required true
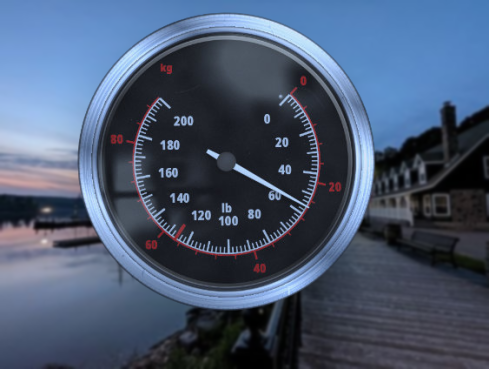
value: 56,lb
